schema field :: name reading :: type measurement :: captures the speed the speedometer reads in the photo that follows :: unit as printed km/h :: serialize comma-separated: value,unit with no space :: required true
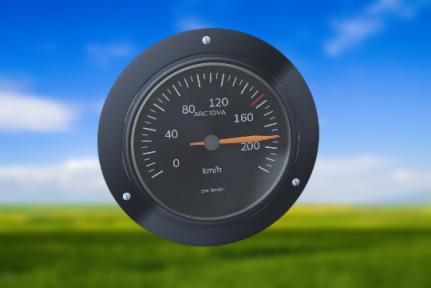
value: 190,km/h
